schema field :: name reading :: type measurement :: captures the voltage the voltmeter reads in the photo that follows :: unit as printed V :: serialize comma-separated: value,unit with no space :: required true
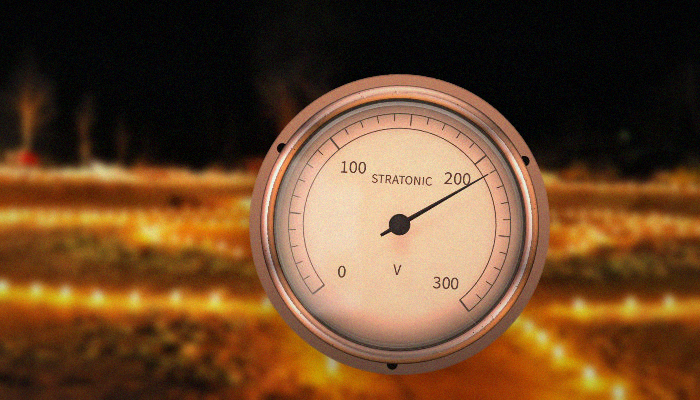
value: 210,V
